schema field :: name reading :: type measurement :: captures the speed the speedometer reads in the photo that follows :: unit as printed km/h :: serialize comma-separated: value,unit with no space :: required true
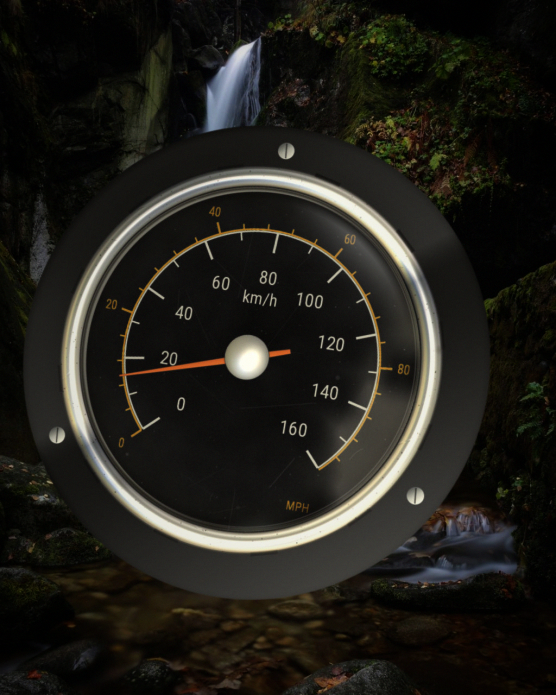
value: 15,km/h
